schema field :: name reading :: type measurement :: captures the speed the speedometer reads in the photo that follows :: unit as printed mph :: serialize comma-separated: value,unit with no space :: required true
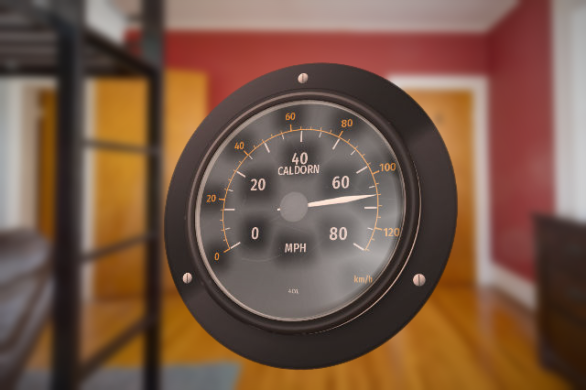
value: 67.5,mph
